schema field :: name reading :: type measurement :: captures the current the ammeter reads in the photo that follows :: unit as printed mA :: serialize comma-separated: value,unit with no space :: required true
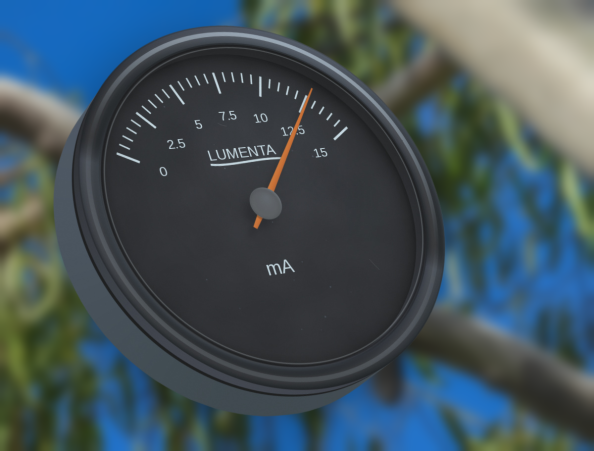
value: 12.5,mA
